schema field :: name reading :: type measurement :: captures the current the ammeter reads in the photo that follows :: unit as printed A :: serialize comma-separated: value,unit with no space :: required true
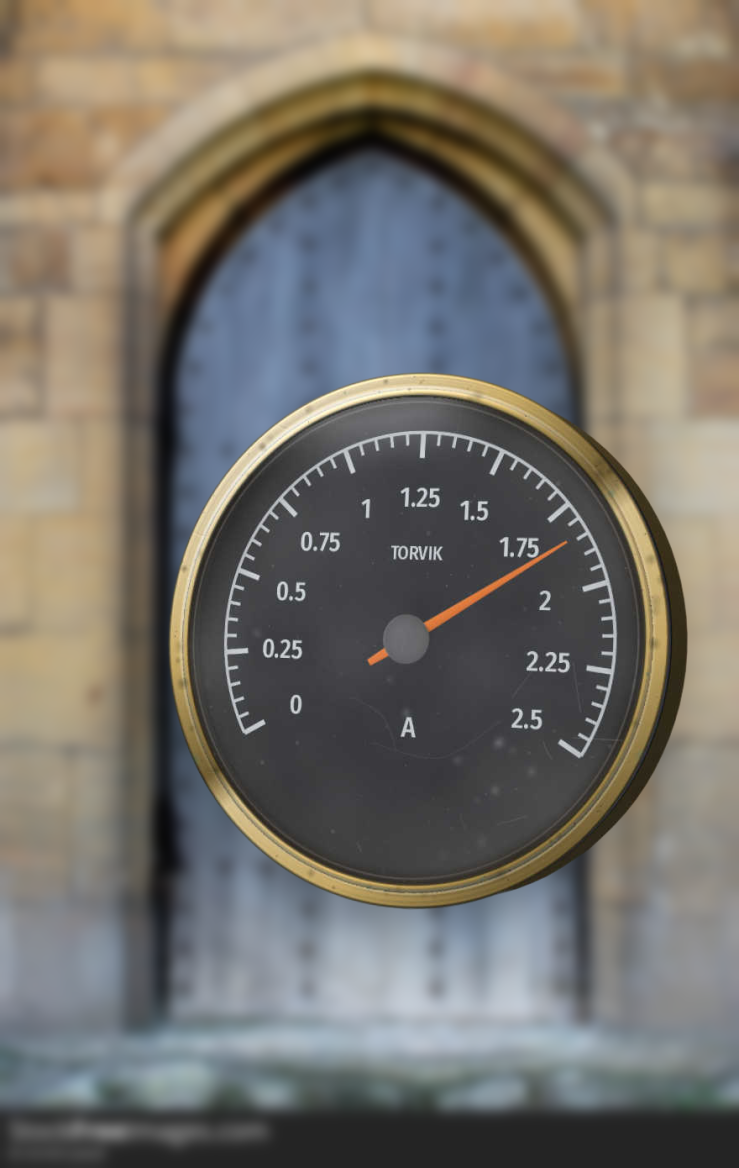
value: 1.85,A
